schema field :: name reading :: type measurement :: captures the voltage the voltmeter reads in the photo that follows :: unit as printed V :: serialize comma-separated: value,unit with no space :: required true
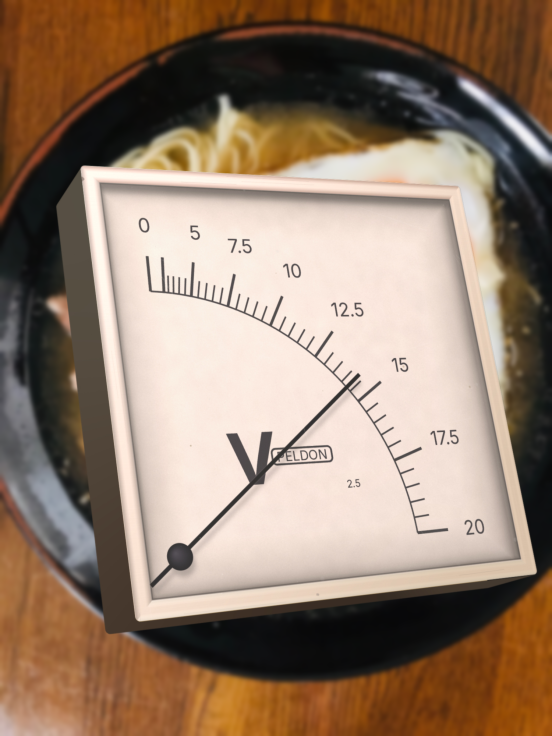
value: 14.25,V
